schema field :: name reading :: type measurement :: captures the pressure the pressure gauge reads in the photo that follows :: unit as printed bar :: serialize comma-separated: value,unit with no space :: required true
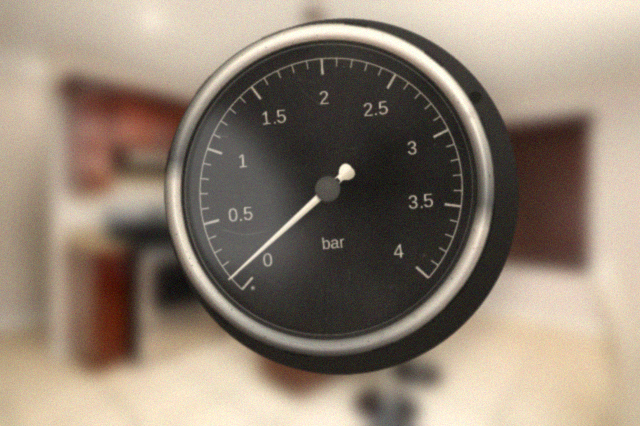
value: 0.1,bar
